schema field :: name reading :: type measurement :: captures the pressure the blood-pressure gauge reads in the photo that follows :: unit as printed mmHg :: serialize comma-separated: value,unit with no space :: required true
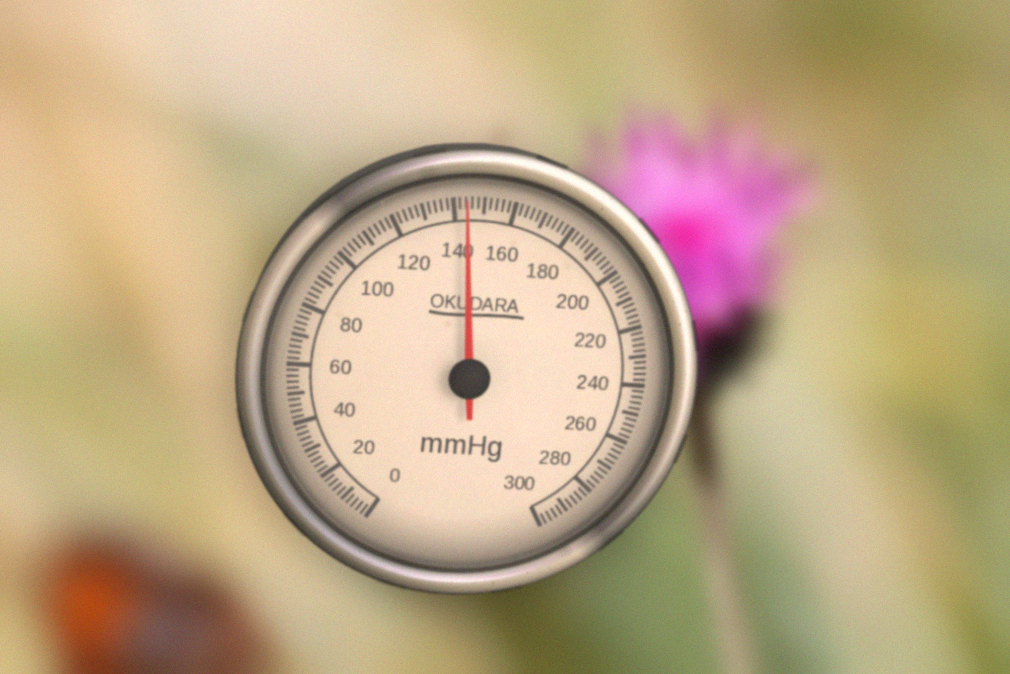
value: 144,mmHg
